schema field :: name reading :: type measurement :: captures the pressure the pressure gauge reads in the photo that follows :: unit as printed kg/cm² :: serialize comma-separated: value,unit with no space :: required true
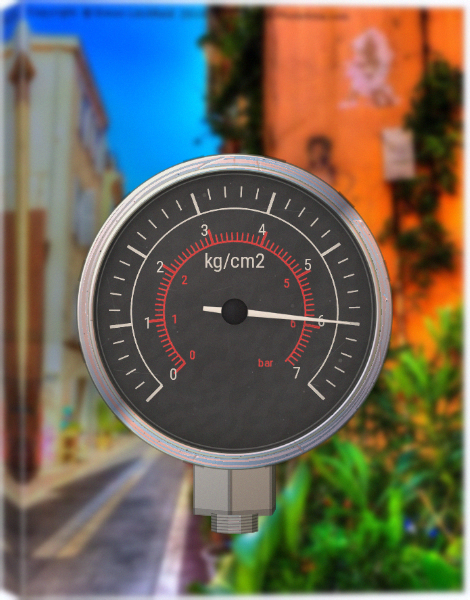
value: 6,kg/cm²
